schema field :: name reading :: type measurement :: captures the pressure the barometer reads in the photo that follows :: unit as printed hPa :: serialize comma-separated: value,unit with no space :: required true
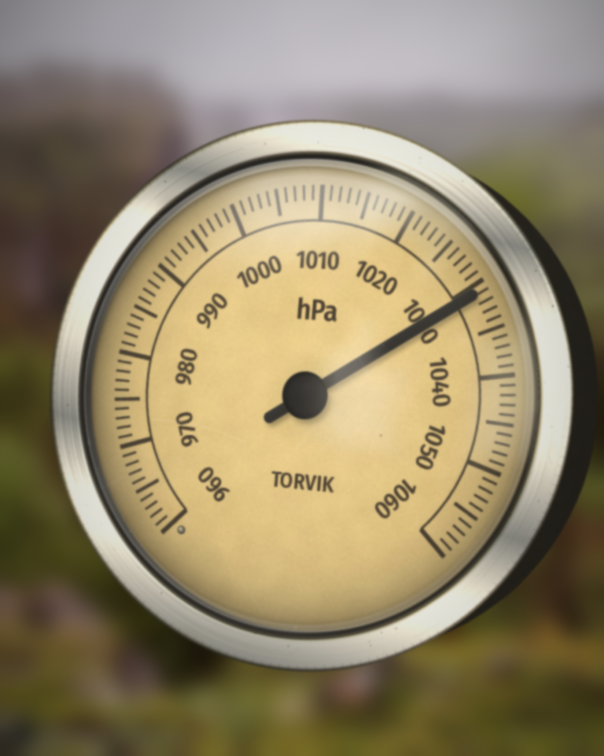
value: 1031,hPa
